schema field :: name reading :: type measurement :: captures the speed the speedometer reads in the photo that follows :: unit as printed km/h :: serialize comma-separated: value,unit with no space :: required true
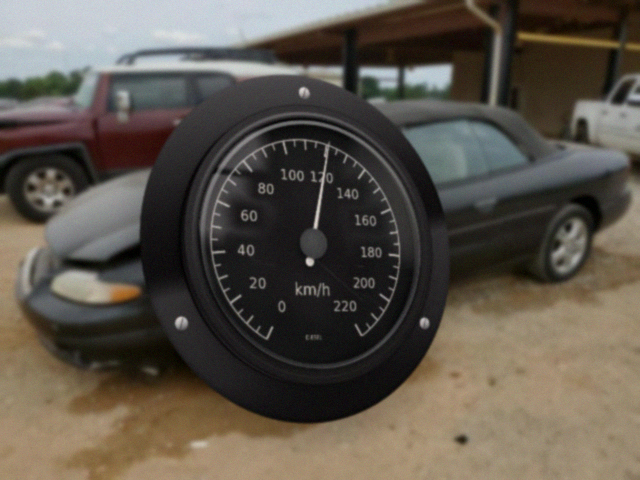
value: 120,km/h
